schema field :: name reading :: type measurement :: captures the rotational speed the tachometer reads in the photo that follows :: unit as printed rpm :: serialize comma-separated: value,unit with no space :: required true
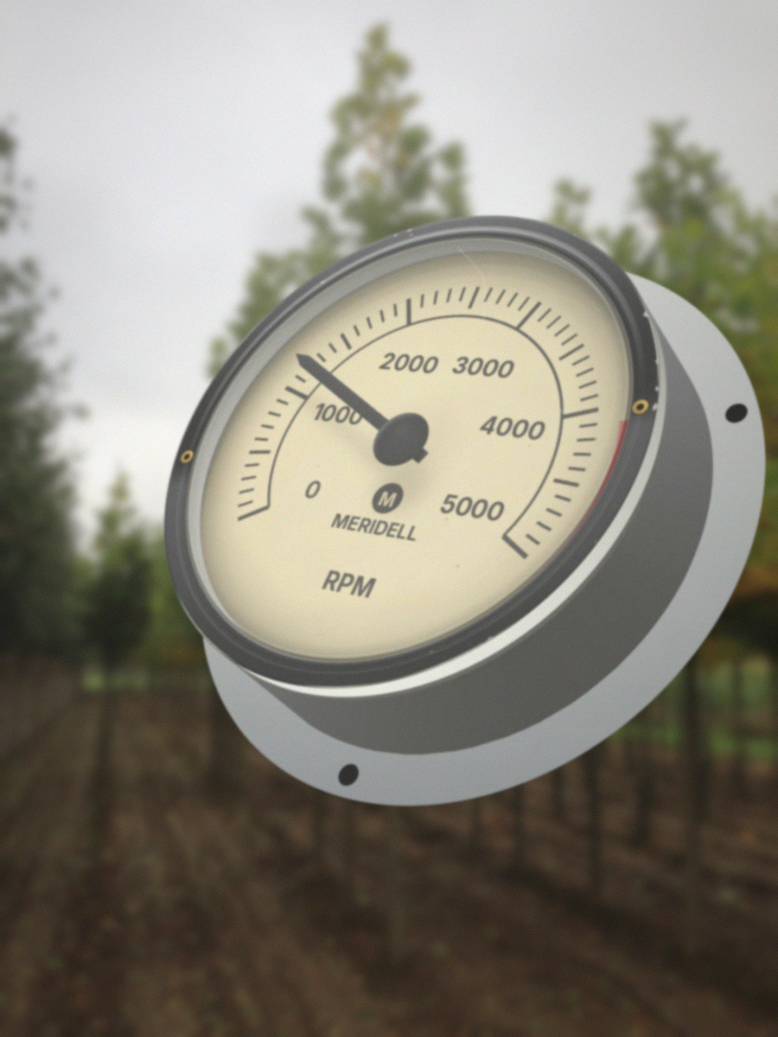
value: 1200,rpm
